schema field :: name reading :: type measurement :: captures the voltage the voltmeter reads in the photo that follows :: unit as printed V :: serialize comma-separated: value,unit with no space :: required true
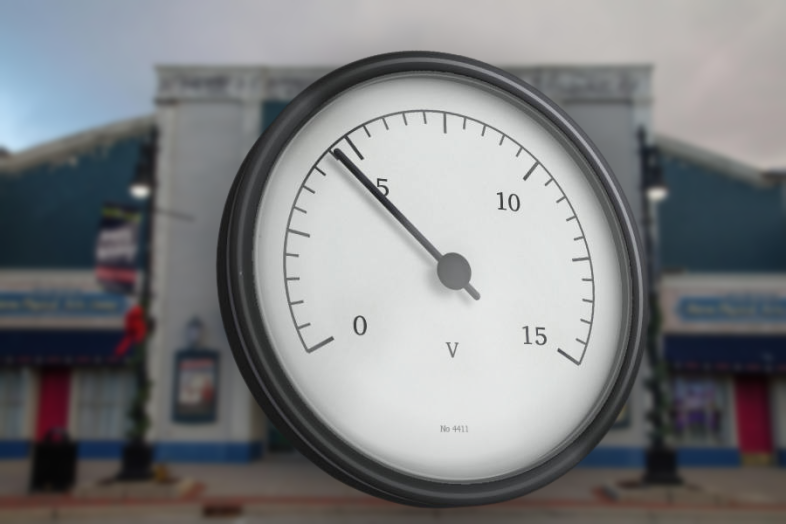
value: 4.5,V
